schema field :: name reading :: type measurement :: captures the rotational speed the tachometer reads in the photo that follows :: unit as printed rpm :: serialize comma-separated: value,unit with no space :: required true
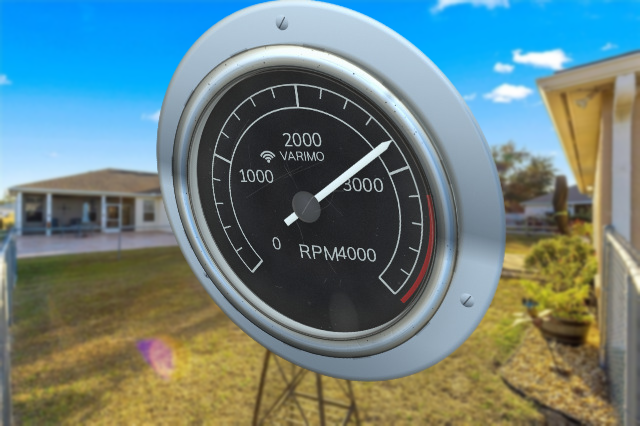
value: 2800,rpm
